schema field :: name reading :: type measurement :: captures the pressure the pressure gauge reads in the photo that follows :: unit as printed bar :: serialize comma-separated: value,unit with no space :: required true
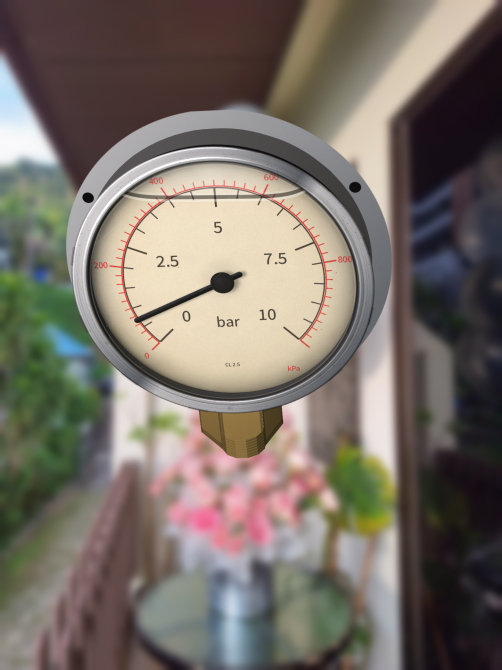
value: 0.75,bar
